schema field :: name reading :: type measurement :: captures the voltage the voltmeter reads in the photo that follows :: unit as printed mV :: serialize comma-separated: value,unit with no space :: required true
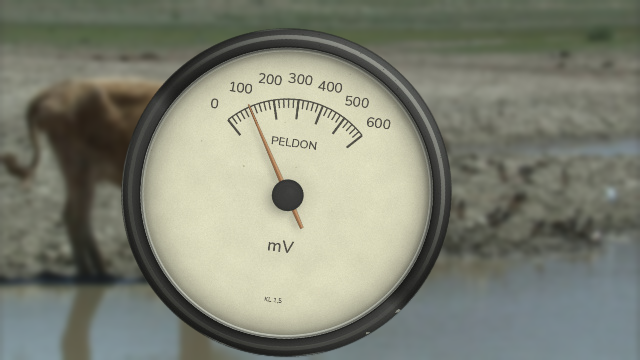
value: 100,mV
